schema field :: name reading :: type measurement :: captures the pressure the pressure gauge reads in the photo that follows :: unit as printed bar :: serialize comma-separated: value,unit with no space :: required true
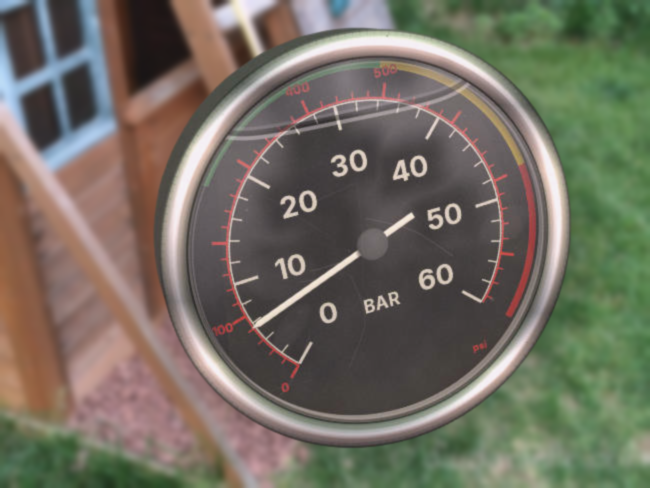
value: 6,bar
